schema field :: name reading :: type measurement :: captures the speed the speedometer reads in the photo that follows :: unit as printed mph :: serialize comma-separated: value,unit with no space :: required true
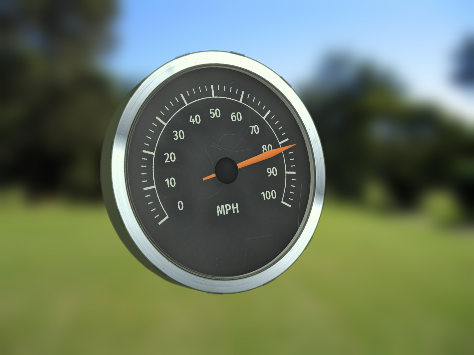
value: 82,mph
